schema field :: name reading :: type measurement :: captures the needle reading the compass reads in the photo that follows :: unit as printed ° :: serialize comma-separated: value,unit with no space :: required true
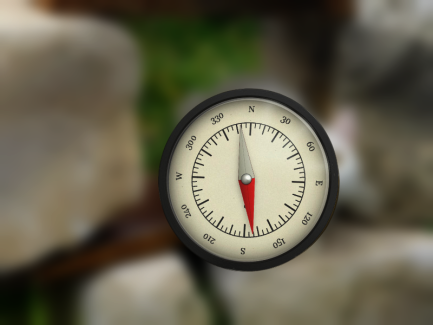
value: 170,°
